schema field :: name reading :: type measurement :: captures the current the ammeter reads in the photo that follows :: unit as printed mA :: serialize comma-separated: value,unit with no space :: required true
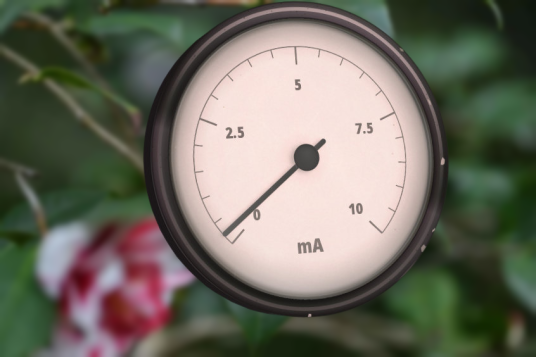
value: 0.25,mA
